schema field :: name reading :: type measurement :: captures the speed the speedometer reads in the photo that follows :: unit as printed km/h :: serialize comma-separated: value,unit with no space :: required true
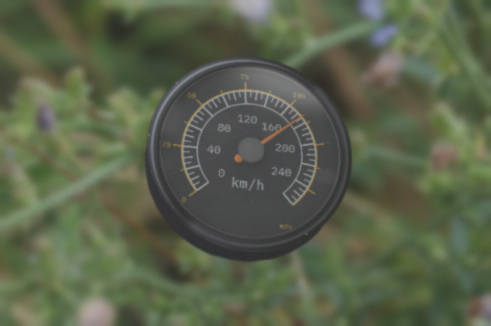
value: 175,km/h
